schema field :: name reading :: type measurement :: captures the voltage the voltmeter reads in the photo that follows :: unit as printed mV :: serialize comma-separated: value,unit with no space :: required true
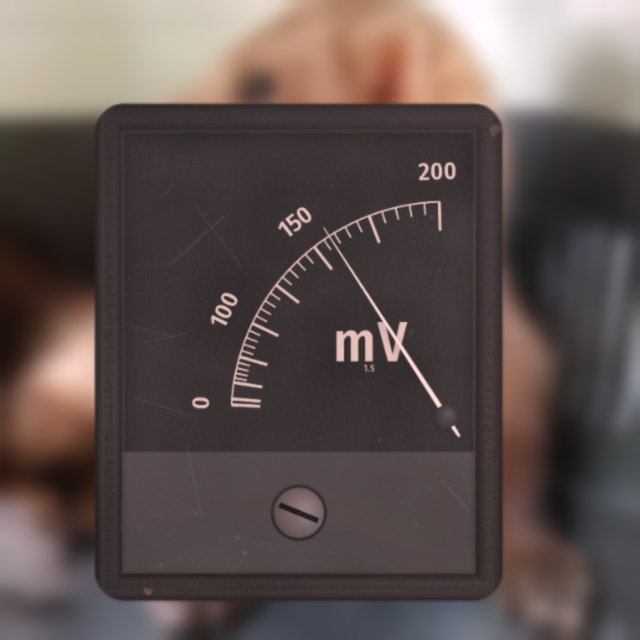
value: 157.5,mV
